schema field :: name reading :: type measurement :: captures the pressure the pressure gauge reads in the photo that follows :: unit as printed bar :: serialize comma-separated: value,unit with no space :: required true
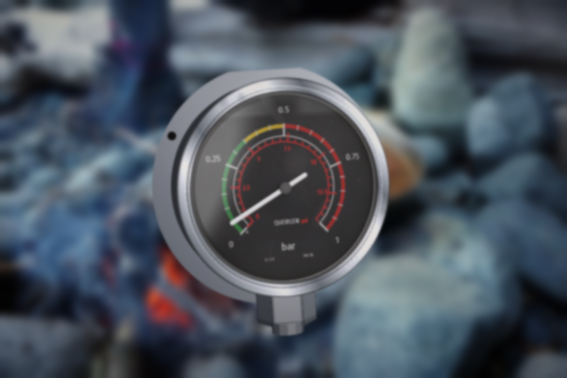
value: 0.05,bar
